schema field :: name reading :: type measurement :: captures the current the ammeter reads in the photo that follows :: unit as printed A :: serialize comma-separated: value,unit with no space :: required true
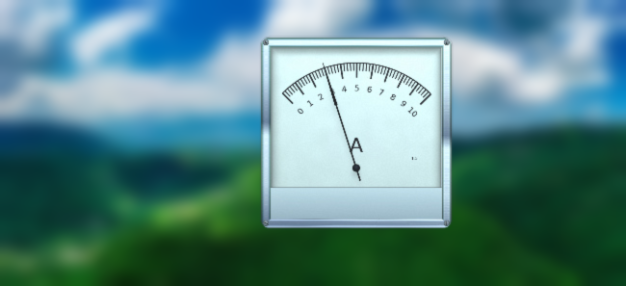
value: 3,A
